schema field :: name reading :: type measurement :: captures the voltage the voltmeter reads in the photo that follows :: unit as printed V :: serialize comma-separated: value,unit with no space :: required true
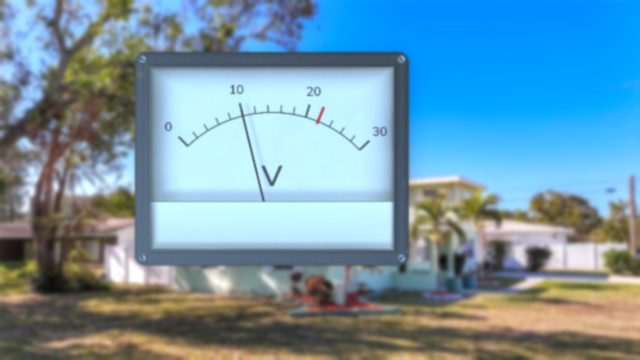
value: 10,V
